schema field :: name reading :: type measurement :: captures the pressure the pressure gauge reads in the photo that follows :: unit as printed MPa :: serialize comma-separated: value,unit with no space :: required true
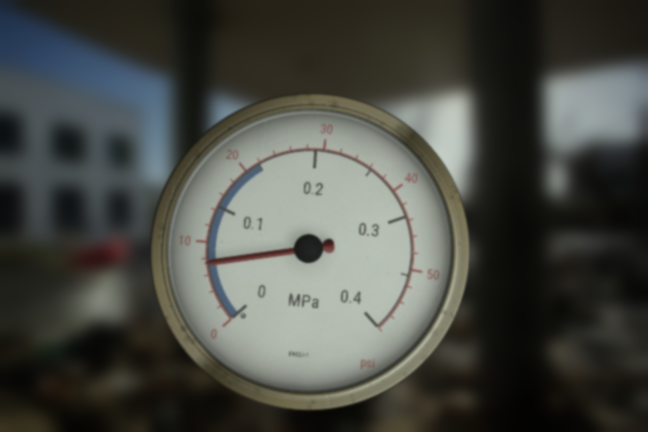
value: 0.05,MPa
